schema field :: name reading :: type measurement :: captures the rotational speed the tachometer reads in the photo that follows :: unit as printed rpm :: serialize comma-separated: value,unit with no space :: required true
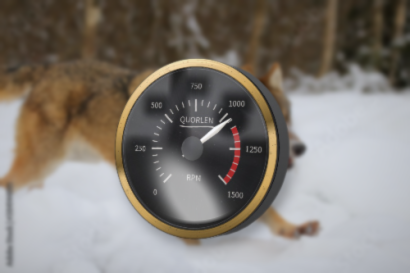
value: 1050,rpm
